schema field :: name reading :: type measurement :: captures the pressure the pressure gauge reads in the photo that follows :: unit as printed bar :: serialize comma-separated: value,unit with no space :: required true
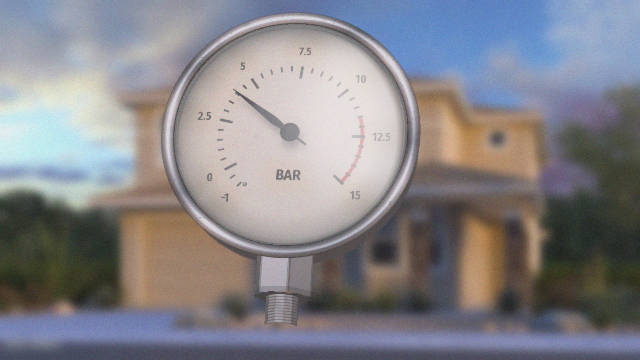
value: 4,bar
